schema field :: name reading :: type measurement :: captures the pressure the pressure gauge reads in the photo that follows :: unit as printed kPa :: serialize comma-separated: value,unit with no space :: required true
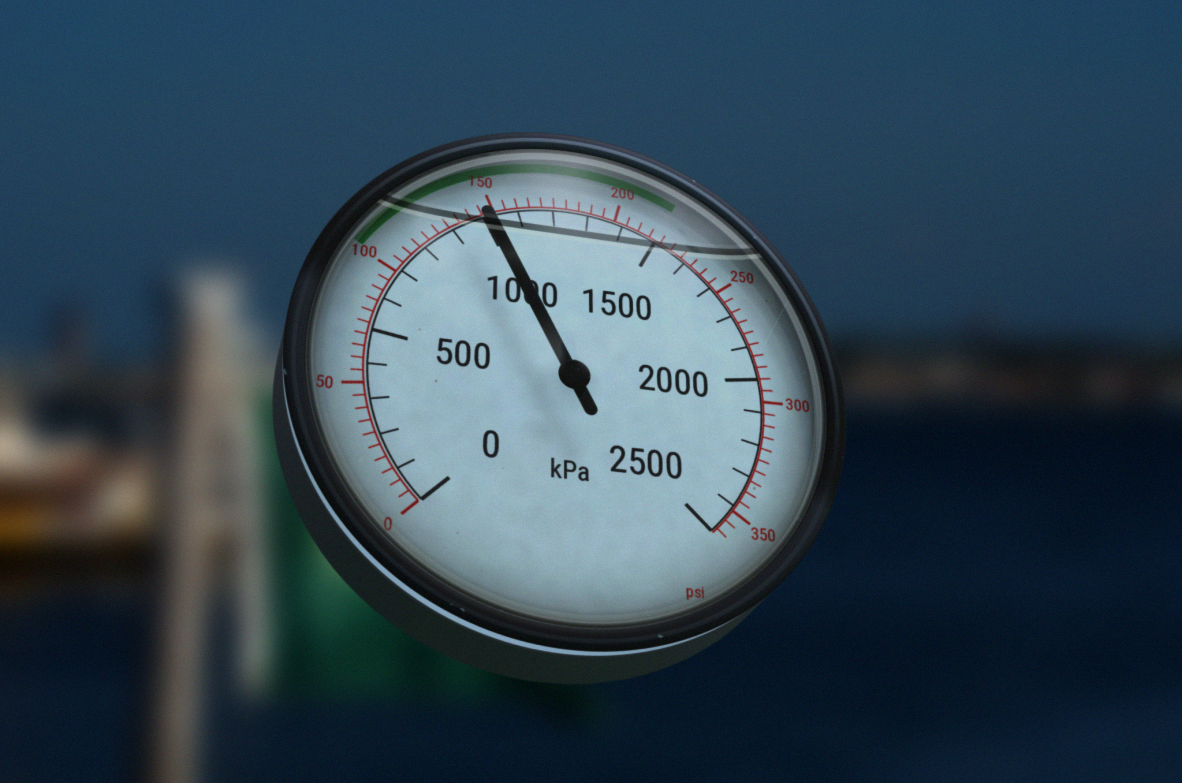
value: 1000,kPa
